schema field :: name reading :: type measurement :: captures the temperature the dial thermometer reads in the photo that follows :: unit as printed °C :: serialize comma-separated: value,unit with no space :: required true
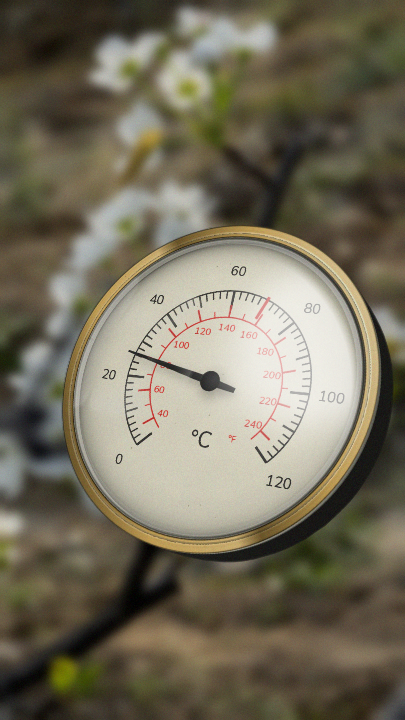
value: 26,°C
